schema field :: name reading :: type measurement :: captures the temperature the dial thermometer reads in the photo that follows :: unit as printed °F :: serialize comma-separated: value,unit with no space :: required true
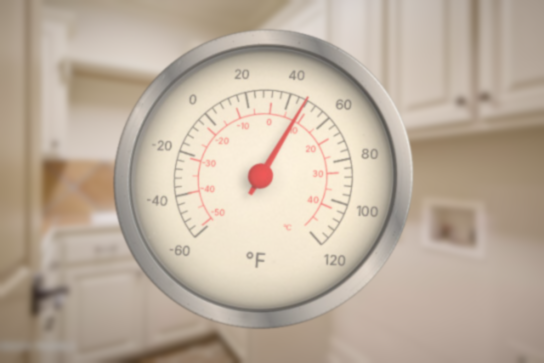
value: 48,°F
